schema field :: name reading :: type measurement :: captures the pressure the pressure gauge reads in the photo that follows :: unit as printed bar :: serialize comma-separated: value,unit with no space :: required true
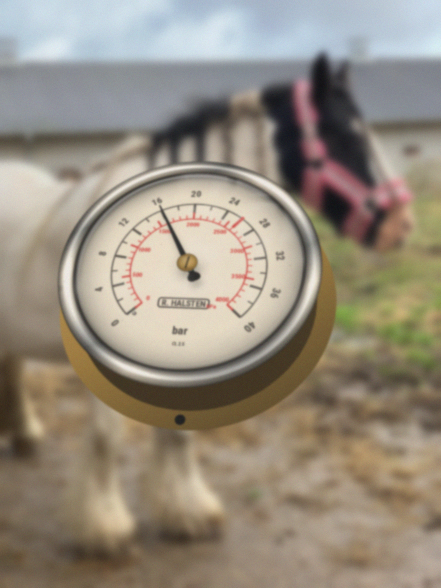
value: 16,bar
